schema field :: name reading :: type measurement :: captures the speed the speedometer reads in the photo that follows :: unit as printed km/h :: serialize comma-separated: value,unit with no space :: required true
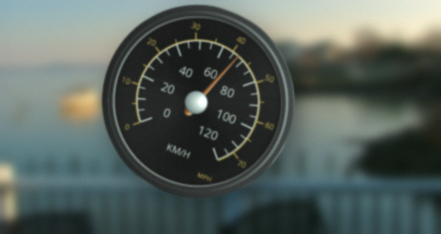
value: 67.5,km/h
